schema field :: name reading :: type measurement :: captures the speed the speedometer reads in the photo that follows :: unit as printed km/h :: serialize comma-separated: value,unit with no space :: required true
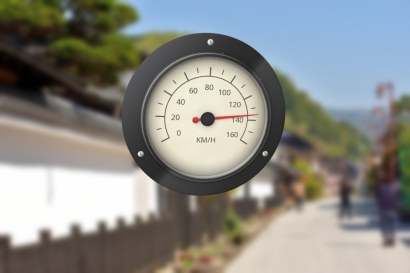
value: 135,km/h
